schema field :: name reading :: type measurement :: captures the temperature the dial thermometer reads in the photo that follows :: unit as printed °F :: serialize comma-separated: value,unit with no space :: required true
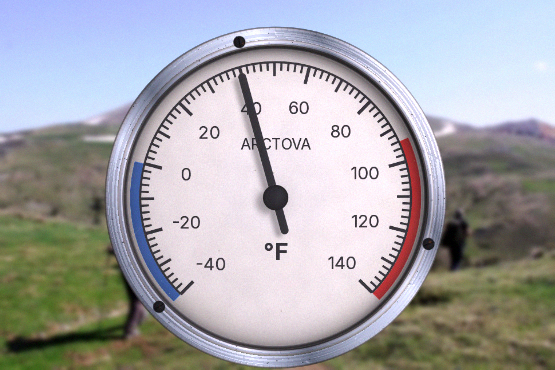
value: 40,°F
